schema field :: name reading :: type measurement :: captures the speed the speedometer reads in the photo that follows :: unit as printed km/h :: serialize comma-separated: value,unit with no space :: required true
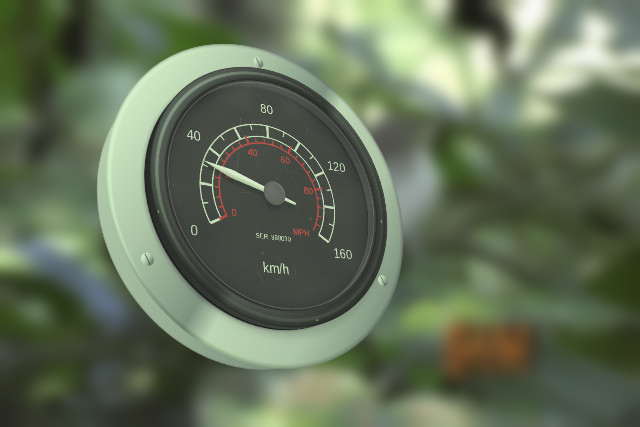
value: 30,km/h
